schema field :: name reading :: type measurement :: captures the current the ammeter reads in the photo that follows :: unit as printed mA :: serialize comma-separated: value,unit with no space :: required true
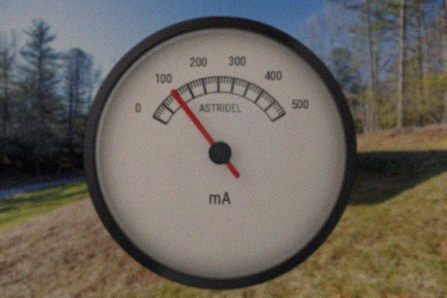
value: 100,mA
